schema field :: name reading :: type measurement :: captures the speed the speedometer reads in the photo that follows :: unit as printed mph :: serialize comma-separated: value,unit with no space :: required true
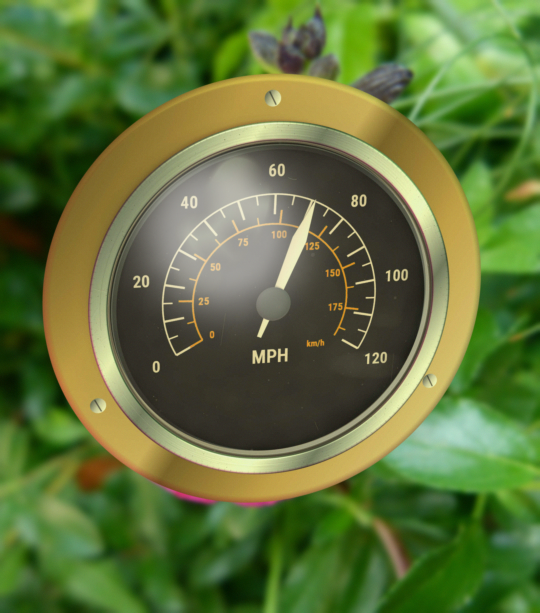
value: 70,mph
